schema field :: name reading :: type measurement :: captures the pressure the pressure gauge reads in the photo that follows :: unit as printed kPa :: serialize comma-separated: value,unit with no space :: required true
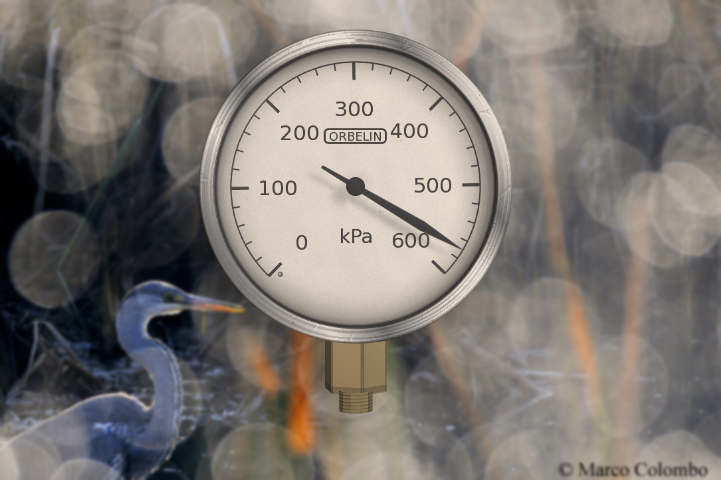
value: 570,kPa
